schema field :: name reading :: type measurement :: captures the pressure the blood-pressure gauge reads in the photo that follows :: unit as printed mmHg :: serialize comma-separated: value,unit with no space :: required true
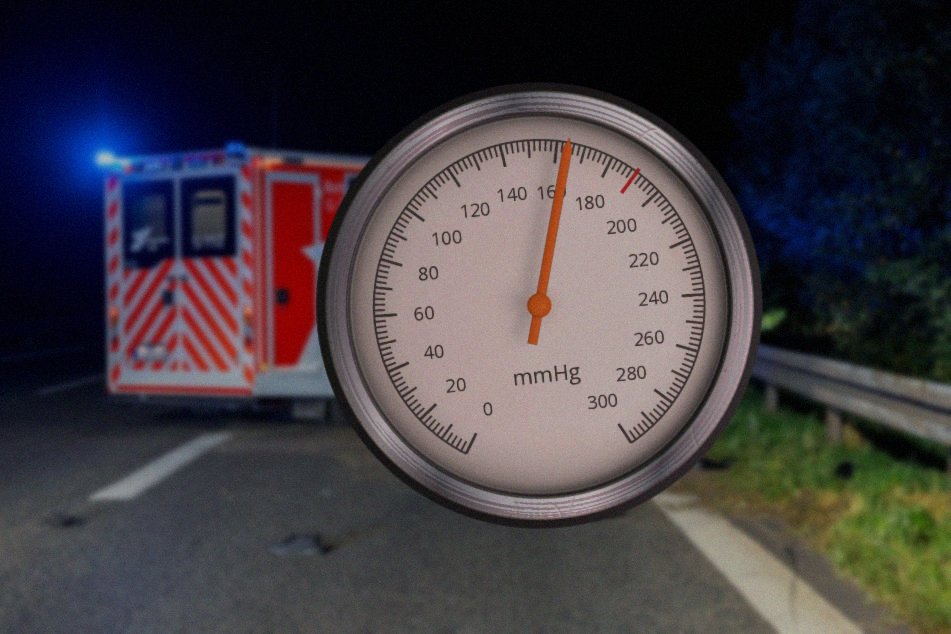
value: 164,mmHg
